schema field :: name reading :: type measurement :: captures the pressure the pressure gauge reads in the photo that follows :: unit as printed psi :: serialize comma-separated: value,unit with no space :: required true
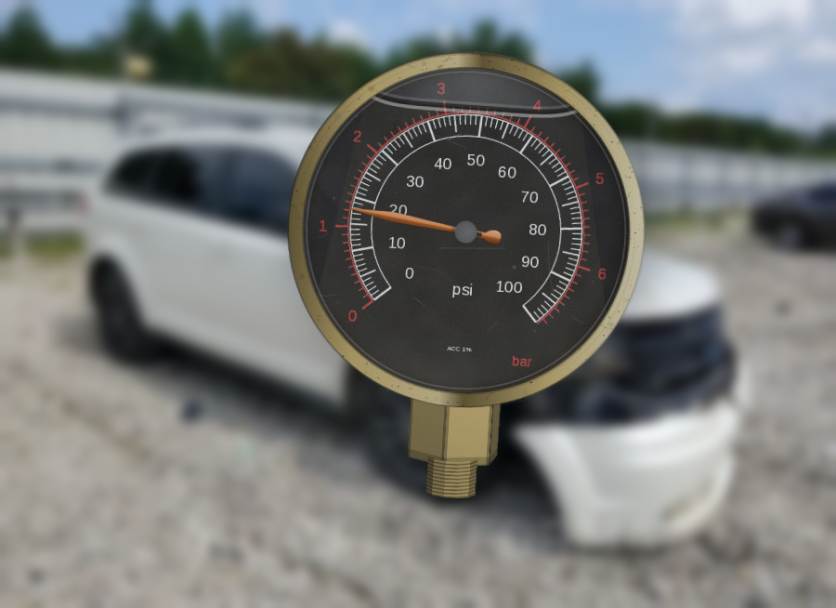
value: 18,psi
